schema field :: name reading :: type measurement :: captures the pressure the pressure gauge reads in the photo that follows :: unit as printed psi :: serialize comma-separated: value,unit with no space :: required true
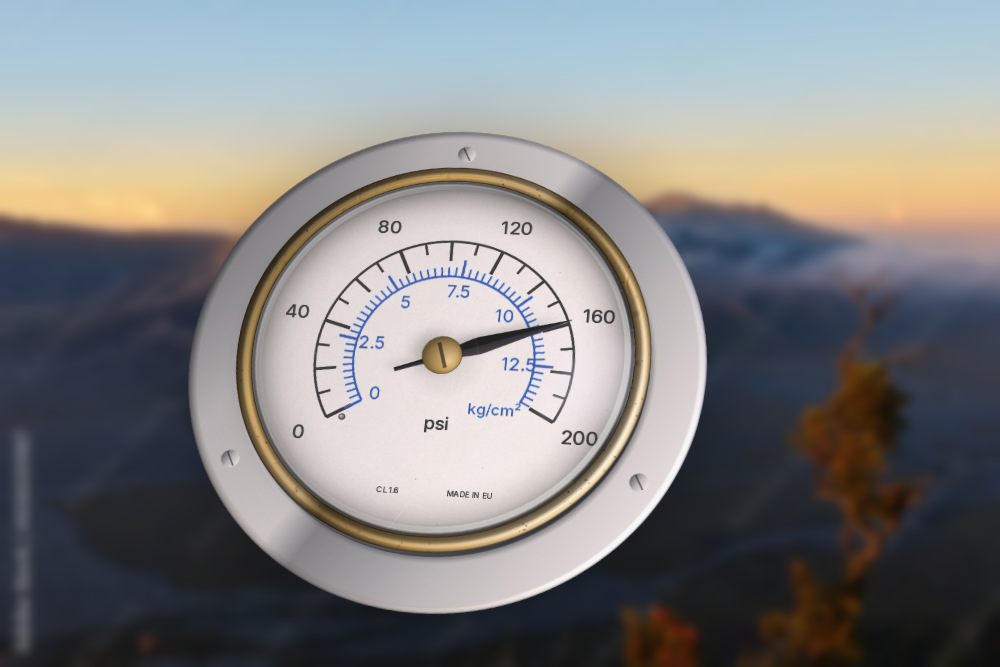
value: 160,psi
